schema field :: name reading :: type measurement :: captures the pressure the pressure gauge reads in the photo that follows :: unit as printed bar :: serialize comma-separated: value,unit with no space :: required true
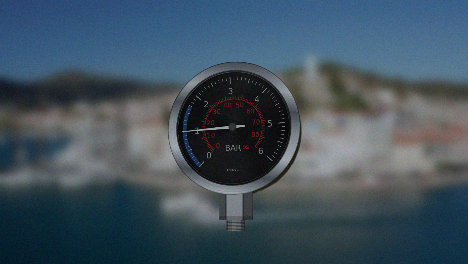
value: 1,bar
